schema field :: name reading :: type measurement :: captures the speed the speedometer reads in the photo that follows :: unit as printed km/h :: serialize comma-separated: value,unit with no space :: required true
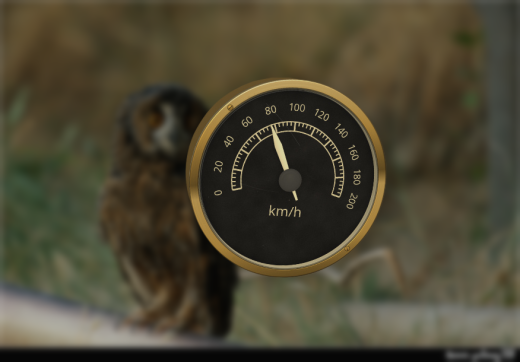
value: 76,km/h
